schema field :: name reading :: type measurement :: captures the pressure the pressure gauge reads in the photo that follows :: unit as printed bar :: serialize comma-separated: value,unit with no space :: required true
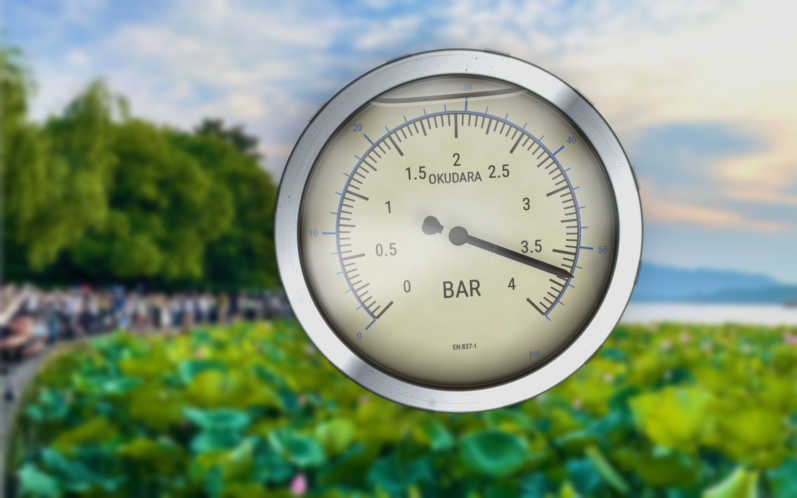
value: 3.65,bar
